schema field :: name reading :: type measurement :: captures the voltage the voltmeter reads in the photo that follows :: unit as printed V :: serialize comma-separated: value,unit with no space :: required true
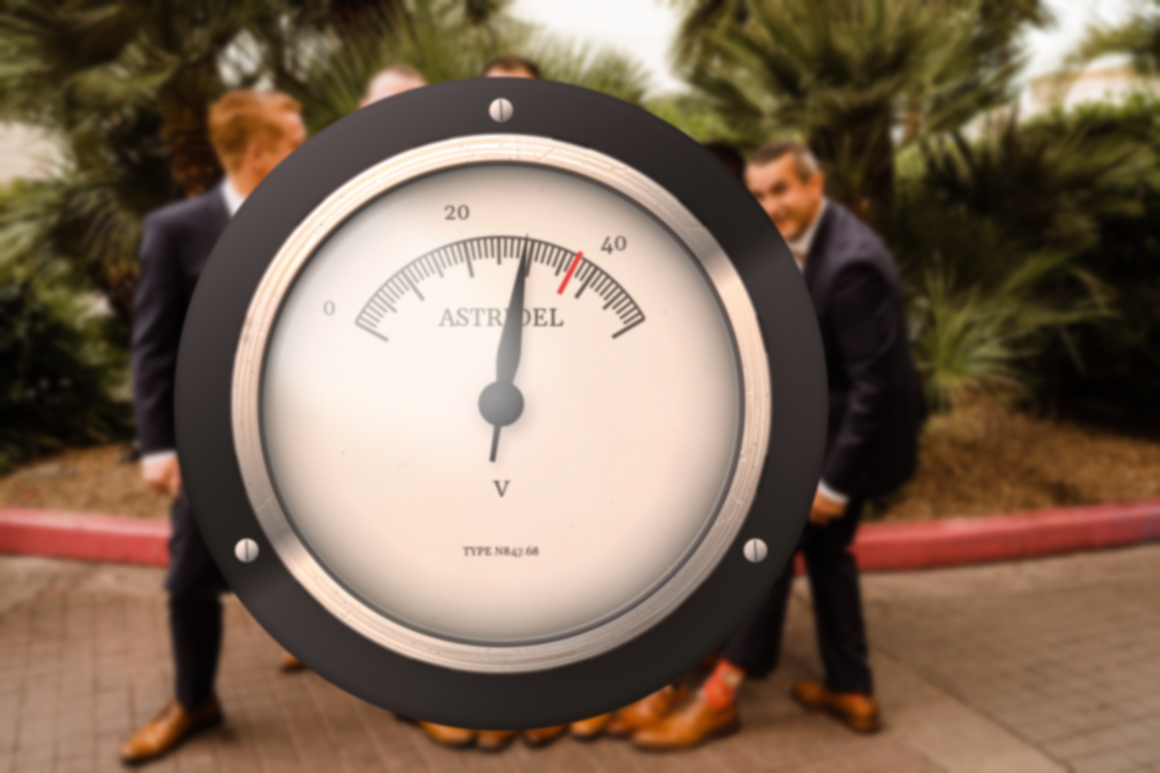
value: 29,V
